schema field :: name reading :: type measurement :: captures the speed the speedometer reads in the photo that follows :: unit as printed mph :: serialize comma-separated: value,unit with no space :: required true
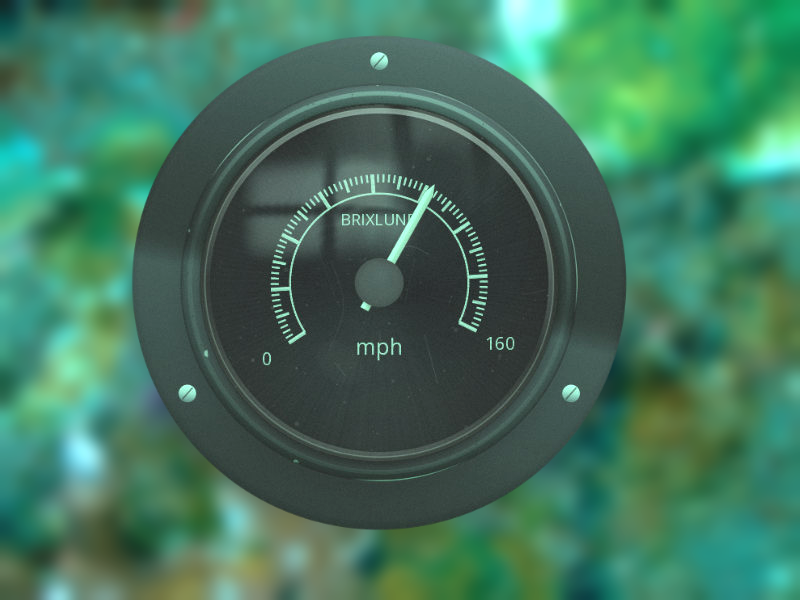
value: 102,mph
